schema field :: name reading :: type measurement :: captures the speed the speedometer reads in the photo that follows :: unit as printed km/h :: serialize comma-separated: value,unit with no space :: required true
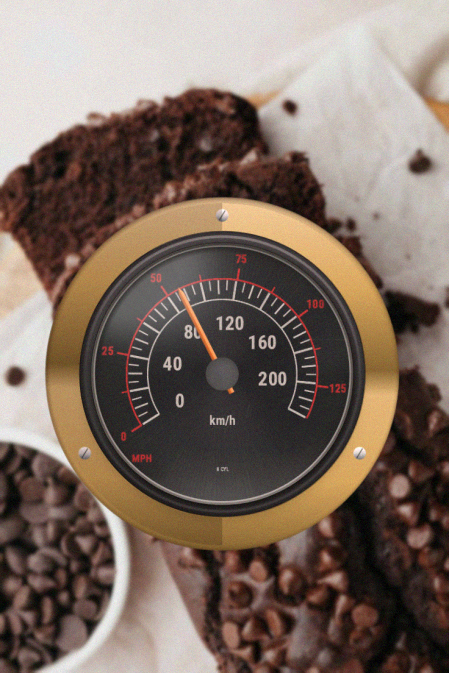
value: 87.5,km/h
